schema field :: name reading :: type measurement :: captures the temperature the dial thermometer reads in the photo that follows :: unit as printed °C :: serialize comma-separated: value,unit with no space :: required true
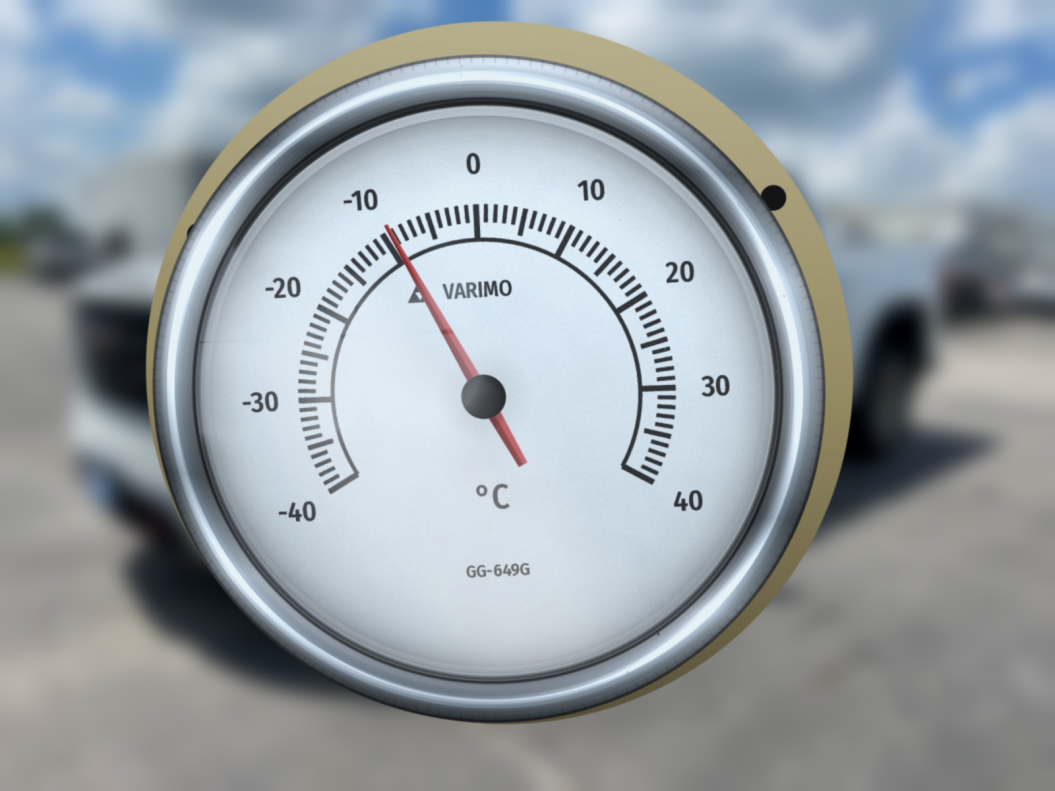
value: -9,°C
